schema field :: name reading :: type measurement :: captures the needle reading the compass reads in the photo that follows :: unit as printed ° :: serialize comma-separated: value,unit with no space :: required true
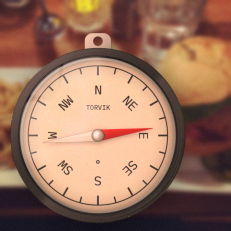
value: 82.5,°
